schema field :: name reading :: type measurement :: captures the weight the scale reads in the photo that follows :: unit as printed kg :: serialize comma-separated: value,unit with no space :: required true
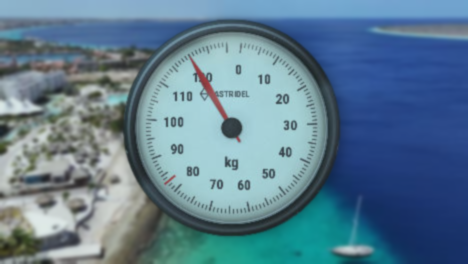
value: 120,kg
